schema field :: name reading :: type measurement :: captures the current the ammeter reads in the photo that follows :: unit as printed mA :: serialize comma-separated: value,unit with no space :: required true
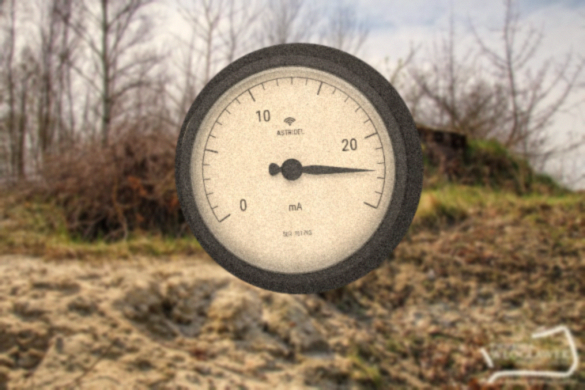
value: 22.5,mA
